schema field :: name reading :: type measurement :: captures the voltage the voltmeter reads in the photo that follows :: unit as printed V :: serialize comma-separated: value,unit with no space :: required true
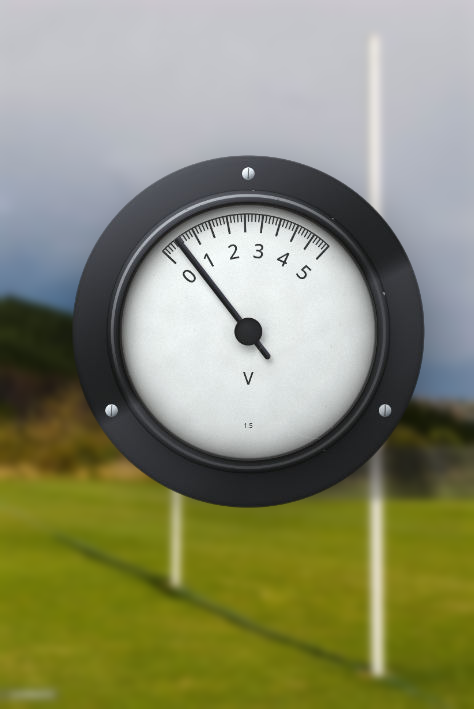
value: 0.5,V
